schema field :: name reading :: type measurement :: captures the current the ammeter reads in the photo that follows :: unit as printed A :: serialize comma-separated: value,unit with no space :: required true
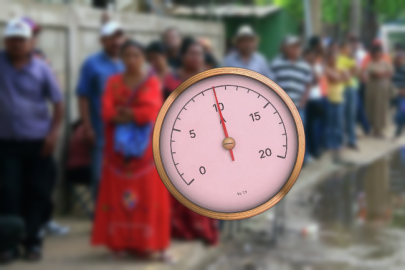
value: 10,A
